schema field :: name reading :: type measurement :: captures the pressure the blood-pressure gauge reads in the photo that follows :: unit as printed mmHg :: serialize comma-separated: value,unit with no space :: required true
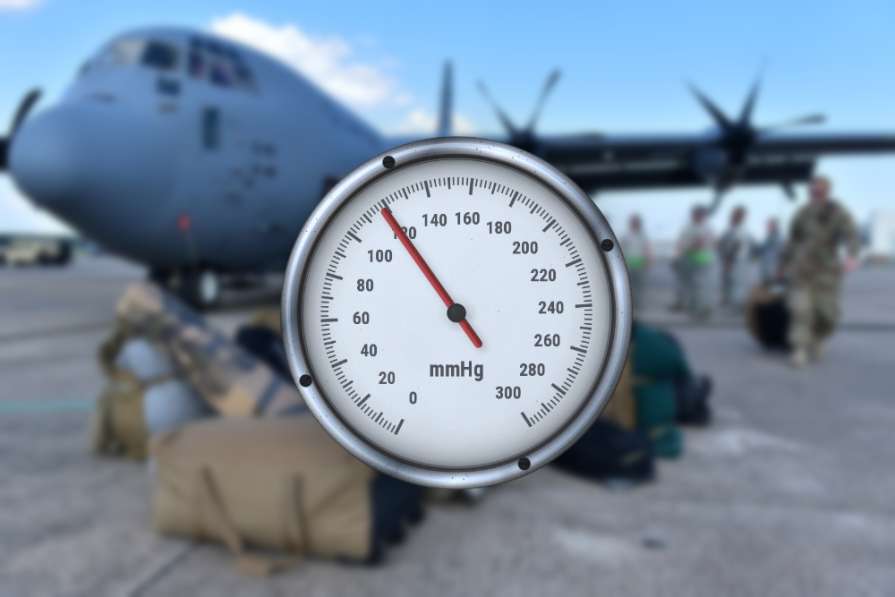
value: 118,mmHg
